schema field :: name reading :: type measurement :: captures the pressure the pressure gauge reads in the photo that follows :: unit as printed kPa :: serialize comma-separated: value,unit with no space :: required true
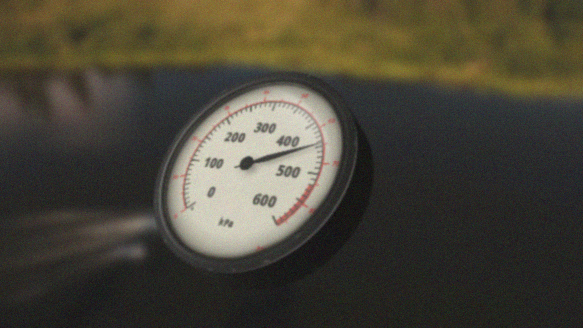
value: 450,kPa
